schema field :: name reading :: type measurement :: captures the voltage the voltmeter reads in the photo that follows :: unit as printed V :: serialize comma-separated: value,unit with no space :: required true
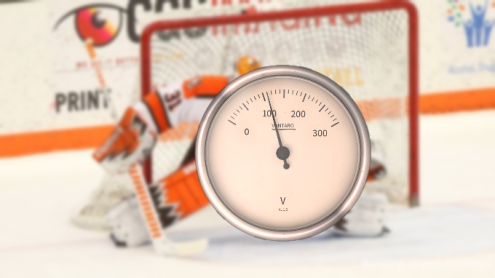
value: 110,V
